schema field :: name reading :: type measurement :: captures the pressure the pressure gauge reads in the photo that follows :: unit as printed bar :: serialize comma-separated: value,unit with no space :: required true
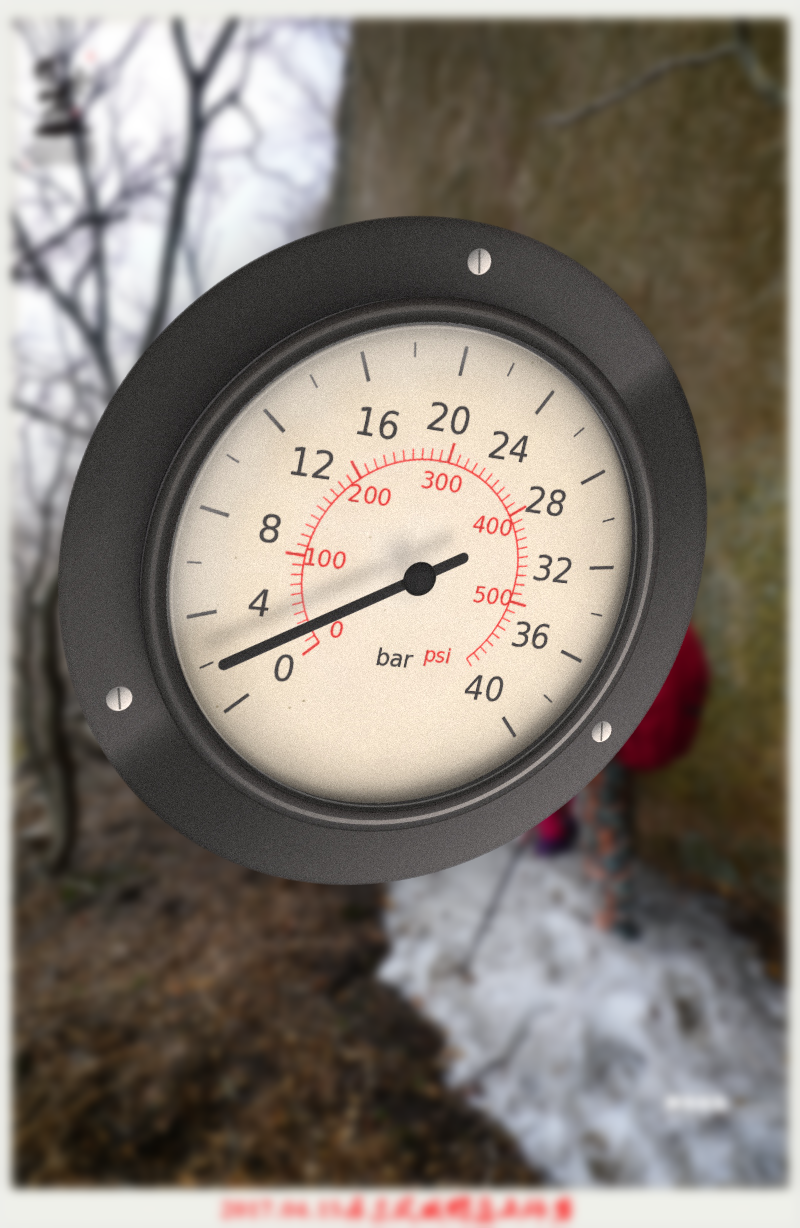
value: 2,bar
